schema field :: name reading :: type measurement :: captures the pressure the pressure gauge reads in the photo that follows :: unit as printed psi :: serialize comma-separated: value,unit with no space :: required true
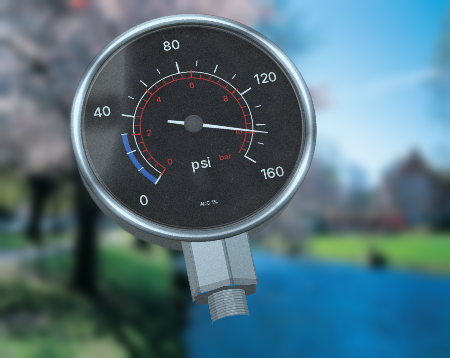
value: 145,psi
